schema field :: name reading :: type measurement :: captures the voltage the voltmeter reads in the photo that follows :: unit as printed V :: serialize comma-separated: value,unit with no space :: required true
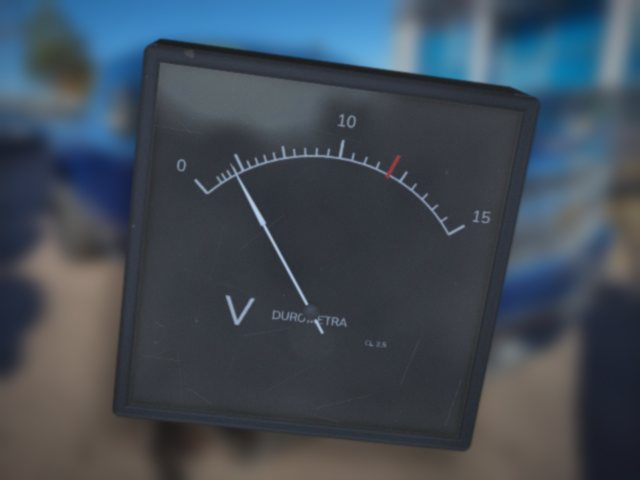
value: 4.5,V
